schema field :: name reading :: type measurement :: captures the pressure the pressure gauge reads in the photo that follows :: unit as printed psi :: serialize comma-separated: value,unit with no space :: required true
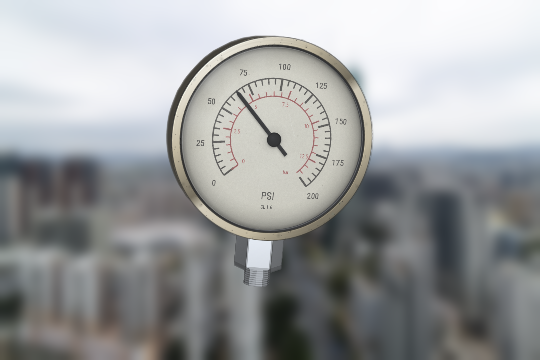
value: 65,psi
